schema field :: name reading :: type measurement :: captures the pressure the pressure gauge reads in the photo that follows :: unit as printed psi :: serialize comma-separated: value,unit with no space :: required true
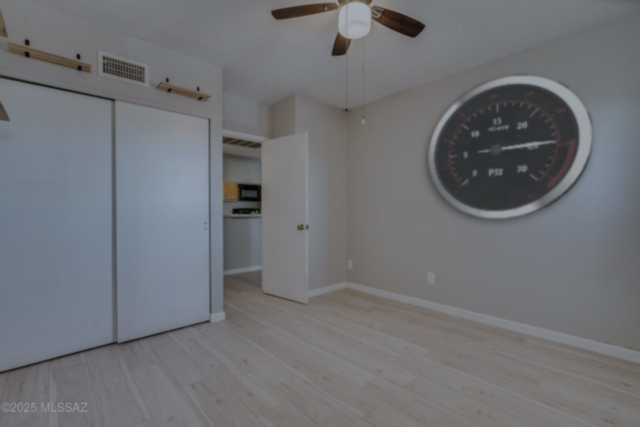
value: 25,psi
